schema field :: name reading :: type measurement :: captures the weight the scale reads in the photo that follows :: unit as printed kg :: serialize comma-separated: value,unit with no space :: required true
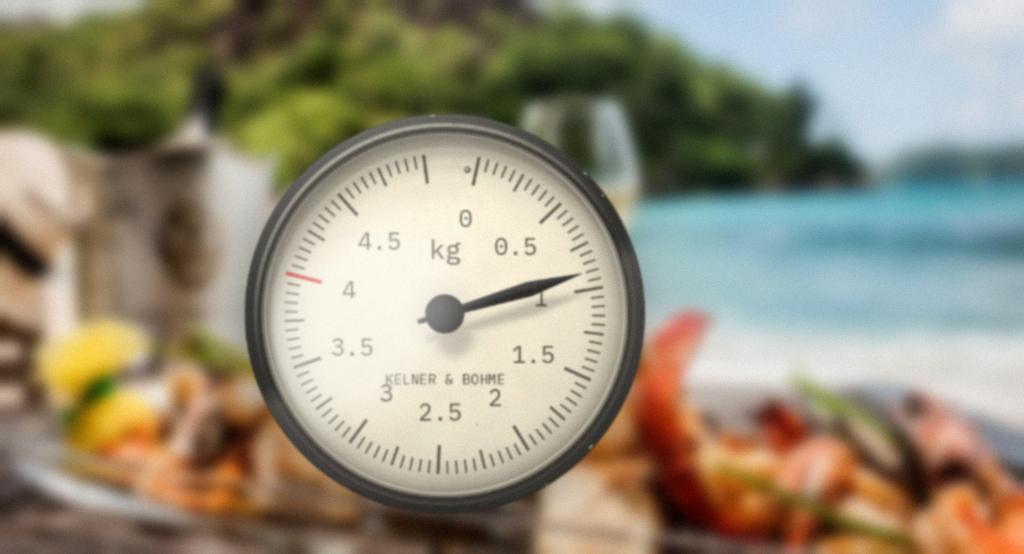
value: 0.9,kg
